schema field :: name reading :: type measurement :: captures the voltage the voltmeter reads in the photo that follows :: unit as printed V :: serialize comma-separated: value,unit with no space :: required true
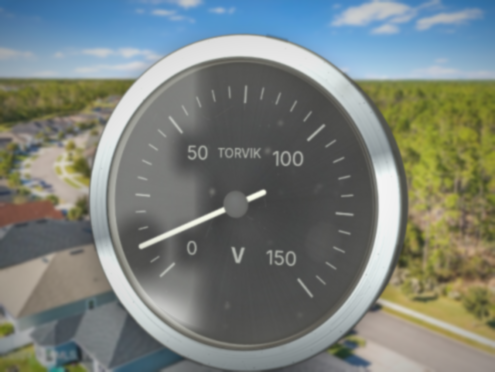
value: 10,V
